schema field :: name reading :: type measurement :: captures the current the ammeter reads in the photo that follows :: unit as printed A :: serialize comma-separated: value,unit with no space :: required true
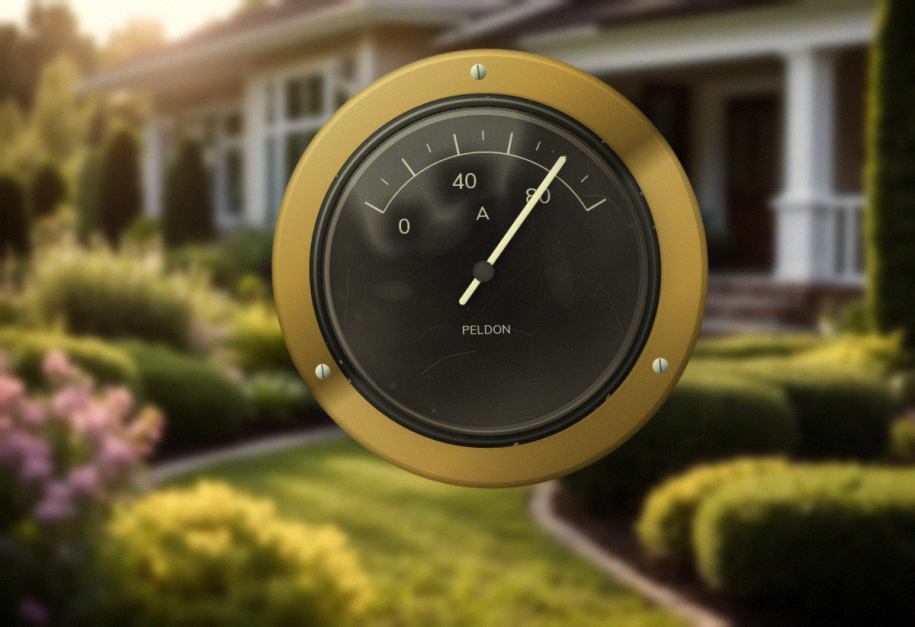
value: 80,A
